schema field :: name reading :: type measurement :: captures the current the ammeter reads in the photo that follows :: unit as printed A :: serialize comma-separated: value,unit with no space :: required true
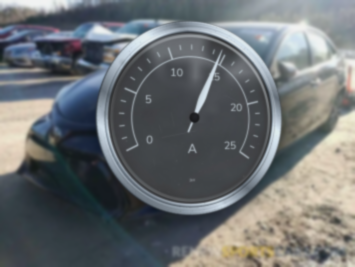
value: 14.5,A
